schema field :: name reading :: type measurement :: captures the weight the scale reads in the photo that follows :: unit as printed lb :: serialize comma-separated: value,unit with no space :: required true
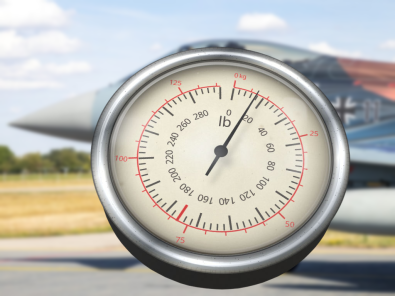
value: 16,lb
